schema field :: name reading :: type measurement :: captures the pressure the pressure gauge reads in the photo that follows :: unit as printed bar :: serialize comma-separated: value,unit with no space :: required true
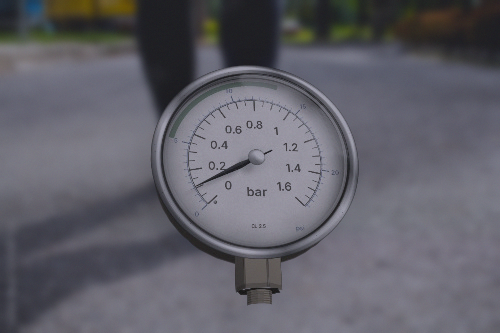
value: 0.1,bar
